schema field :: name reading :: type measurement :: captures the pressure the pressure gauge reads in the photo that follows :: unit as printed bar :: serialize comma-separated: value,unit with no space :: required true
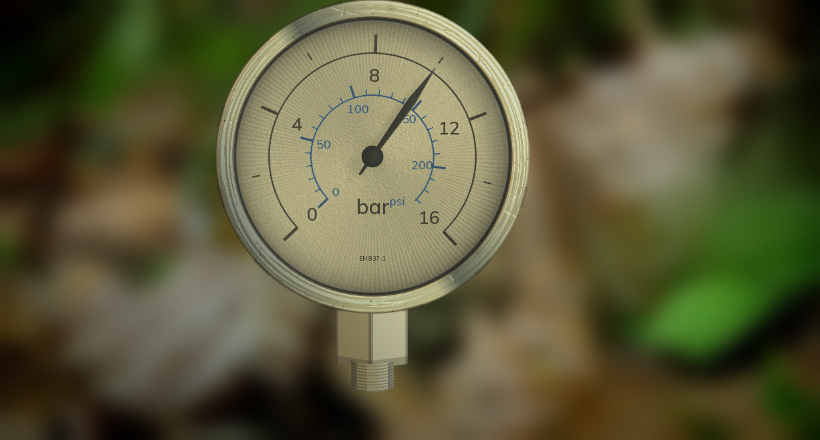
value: 10,bar
